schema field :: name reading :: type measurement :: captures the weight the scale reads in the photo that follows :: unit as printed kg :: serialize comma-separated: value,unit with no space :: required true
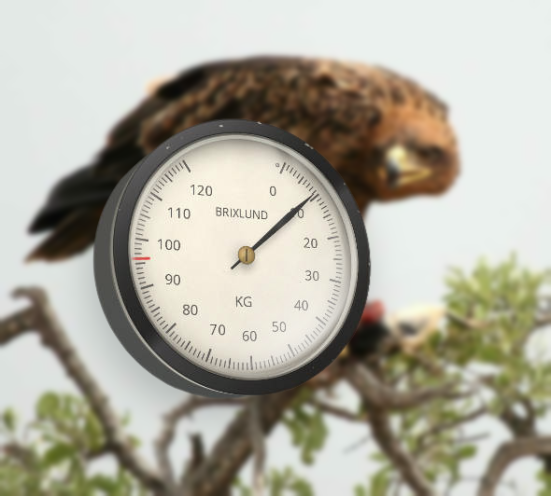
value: 9,kg
